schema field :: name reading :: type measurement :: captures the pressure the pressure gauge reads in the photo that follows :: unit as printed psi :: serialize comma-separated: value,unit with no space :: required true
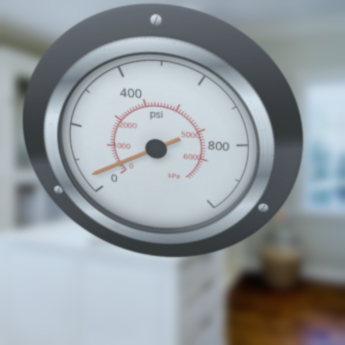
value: 50,psi
